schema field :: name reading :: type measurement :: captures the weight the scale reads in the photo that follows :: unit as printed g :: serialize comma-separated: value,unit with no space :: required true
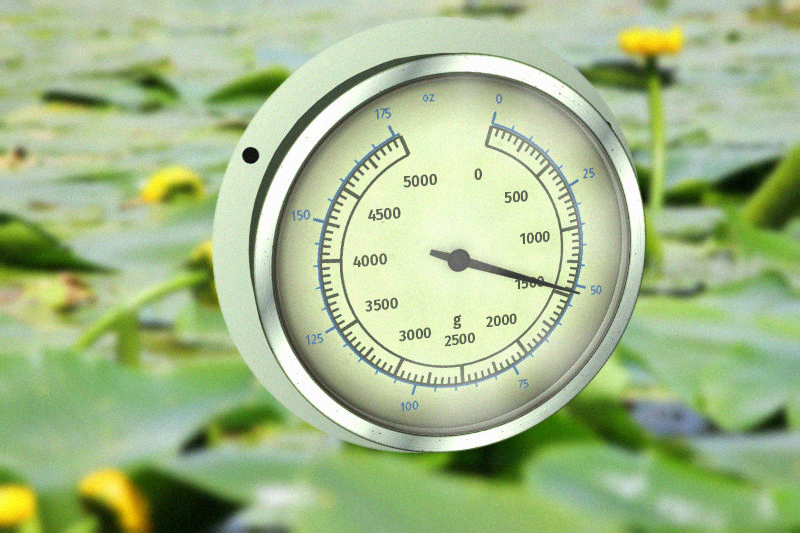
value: 1450,g
